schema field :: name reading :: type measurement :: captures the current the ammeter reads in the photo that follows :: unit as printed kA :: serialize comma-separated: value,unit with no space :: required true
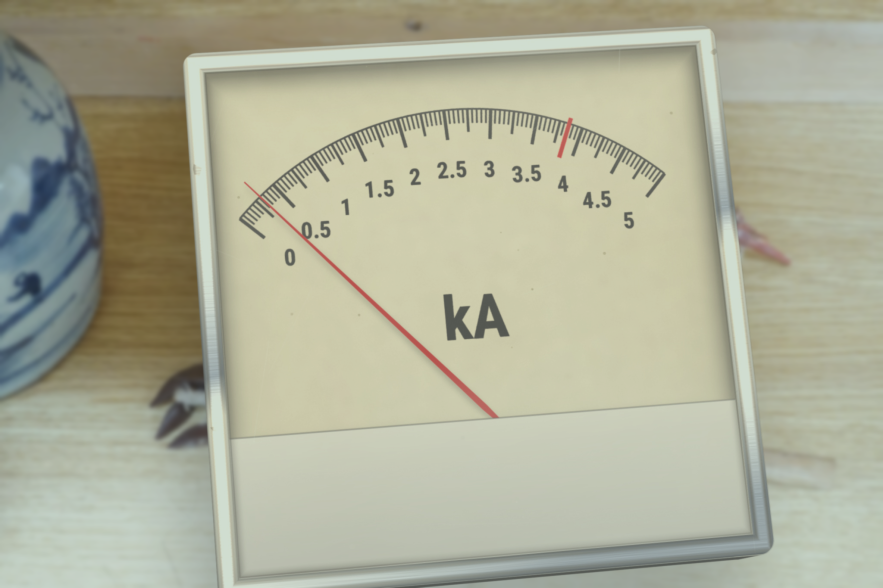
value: 0.3,kA
